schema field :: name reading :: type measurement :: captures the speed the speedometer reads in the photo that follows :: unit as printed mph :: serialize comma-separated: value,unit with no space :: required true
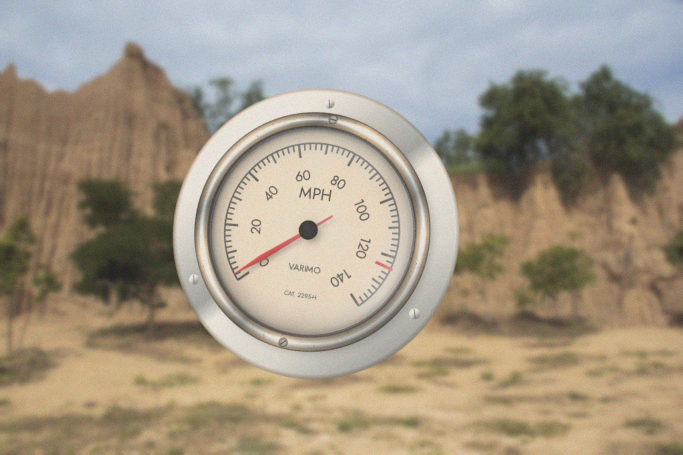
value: 2,mph
